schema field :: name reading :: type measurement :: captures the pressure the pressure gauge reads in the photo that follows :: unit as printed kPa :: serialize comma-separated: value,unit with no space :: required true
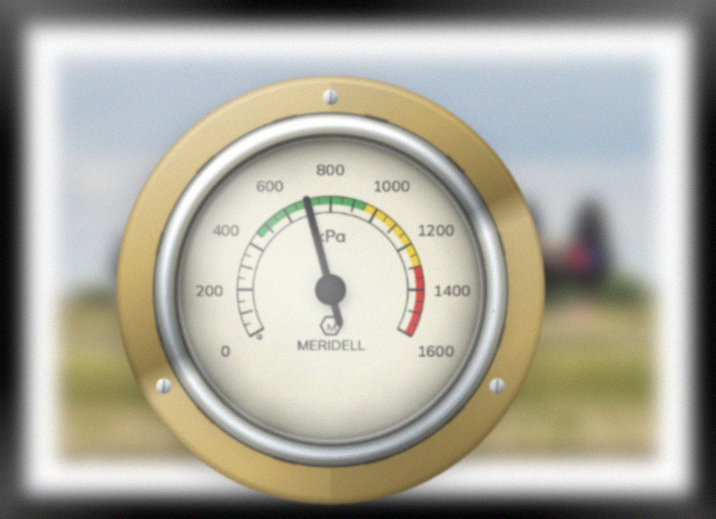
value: 700,kPa
